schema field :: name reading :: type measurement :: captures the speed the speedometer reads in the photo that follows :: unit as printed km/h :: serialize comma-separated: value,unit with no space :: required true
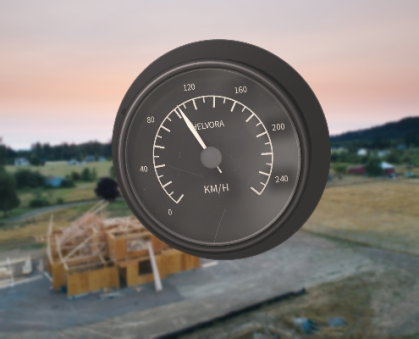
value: 105,km/h
